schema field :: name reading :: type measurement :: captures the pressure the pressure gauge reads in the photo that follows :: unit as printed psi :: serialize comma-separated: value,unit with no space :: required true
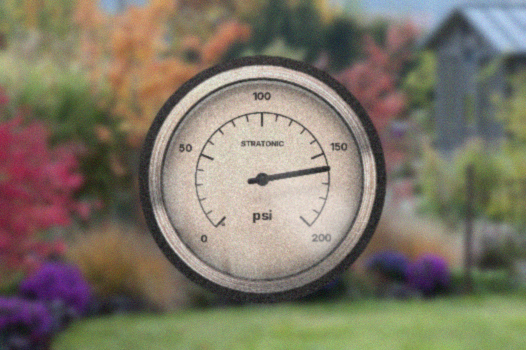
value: 160,psi
